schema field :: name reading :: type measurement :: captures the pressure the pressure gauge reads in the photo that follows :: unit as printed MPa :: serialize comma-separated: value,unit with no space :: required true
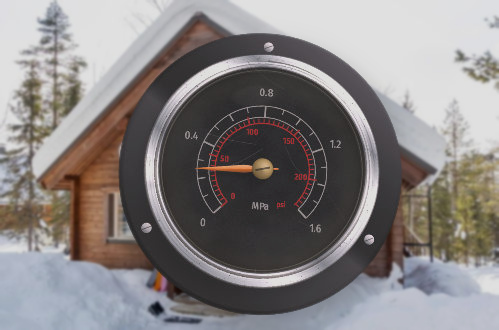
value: 0.25,MPa
